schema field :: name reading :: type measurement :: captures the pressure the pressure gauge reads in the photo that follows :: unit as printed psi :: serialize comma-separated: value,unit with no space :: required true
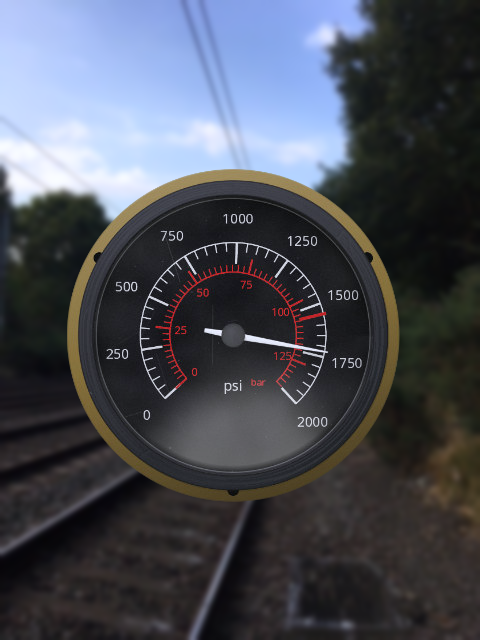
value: 1725,psi
